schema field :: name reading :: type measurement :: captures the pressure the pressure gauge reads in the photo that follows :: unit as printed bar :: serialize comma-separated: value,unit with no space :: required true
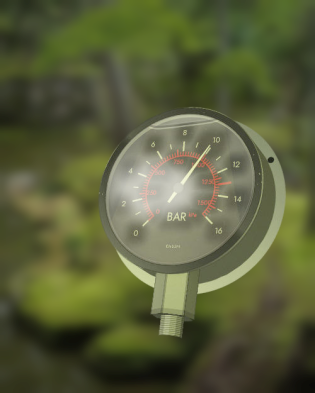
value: 10,bar
